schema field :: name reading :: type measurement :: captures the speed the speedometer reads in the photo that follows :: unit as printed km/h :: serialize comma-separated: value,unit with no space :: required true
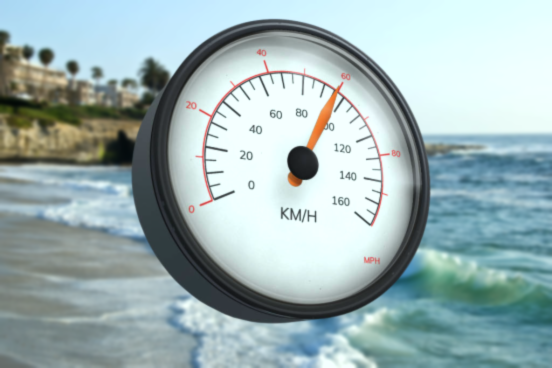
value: 95,km/h
